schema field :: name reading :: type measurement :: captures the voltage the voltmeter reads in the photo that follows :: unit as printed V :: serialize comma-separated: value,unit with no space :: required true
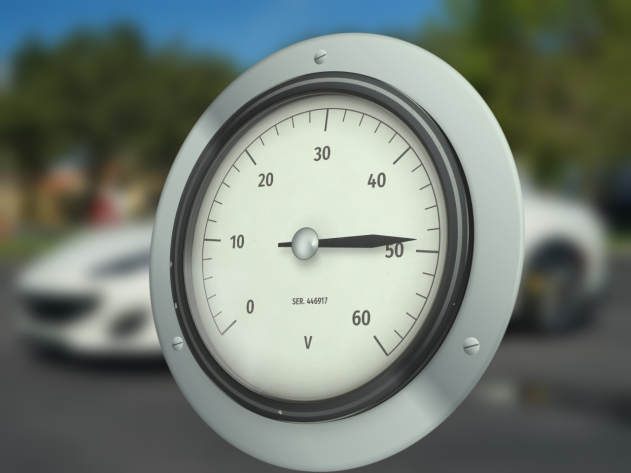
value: 49,V
